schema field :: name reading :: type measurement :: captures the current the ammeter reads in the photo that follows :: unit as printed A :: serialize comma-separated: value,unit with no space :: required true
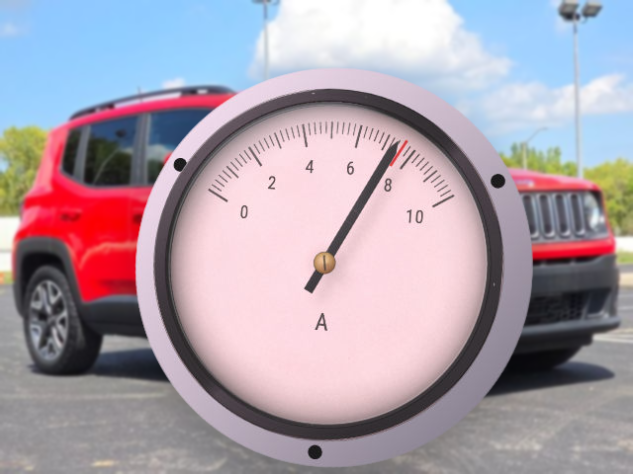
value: 7.4,A
